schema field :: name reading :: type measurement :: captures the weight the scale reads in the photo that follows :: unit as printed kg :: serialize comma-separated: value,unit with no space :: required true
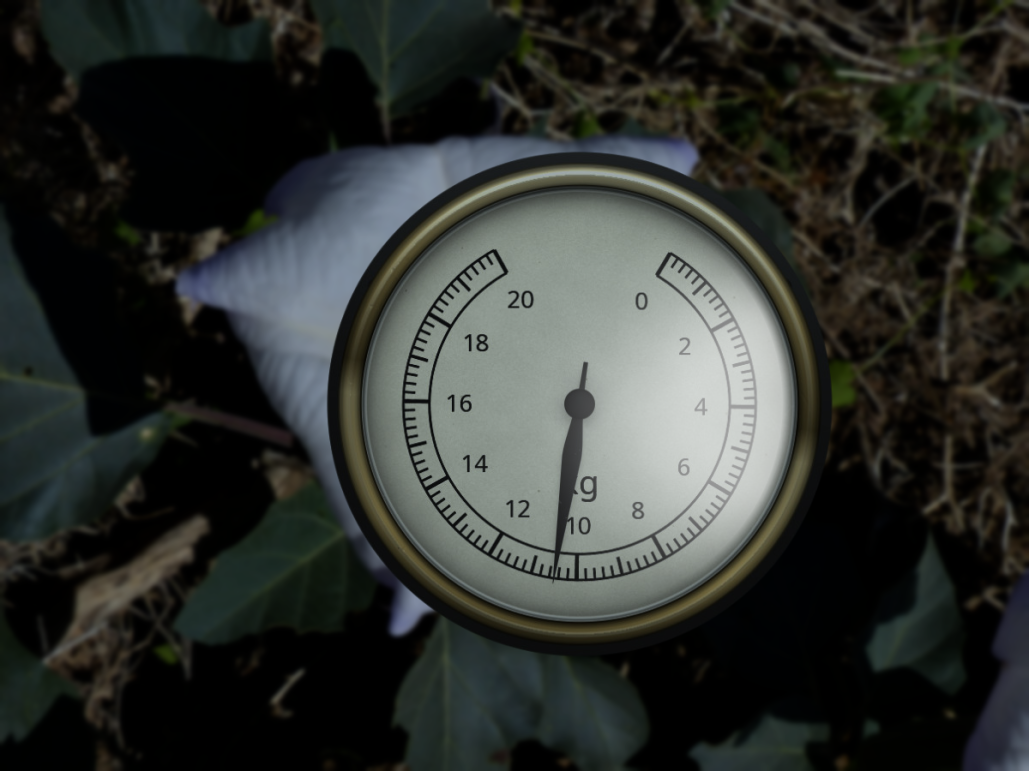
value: 10.5,kg
